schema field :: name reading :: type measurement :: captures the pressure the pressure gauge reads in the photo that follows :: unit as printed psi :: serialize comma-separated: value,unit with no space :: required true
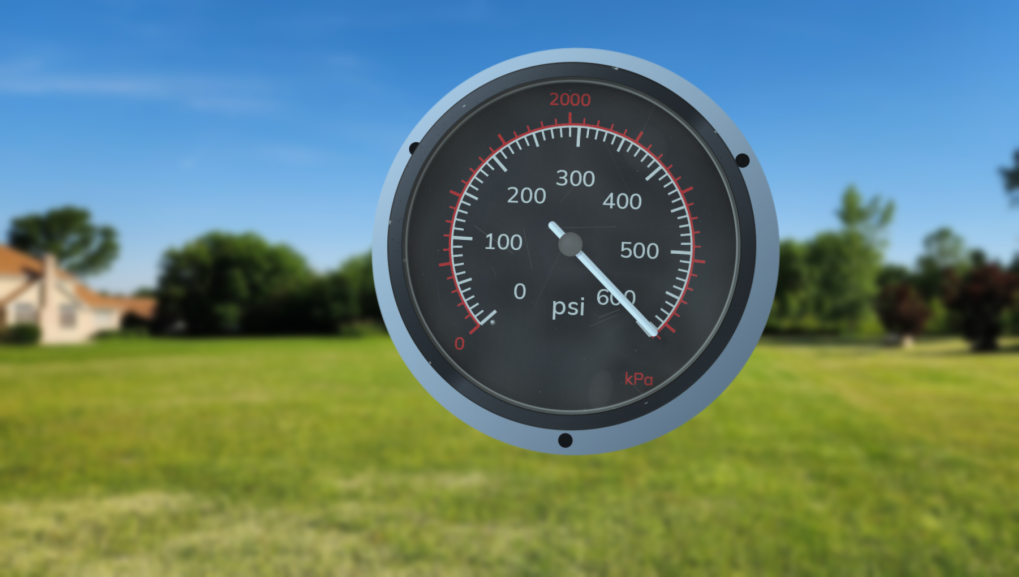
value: 595,psi
